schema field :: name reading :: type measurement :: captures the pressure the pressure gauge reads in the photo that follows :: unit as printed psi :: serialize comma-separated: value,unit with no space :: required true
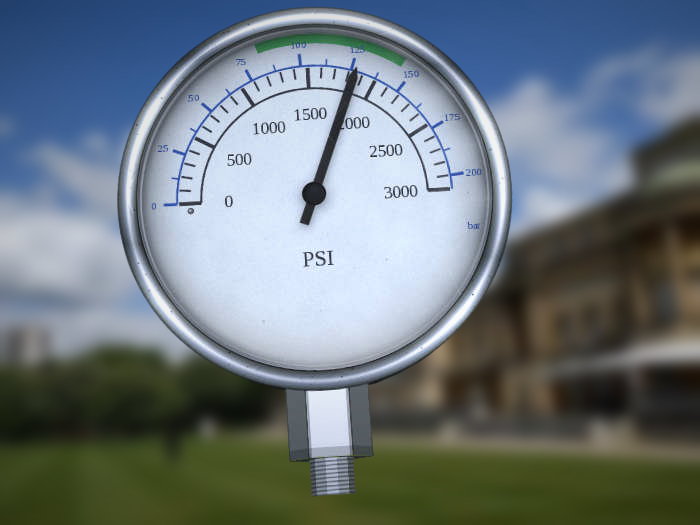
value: 1850,psi
